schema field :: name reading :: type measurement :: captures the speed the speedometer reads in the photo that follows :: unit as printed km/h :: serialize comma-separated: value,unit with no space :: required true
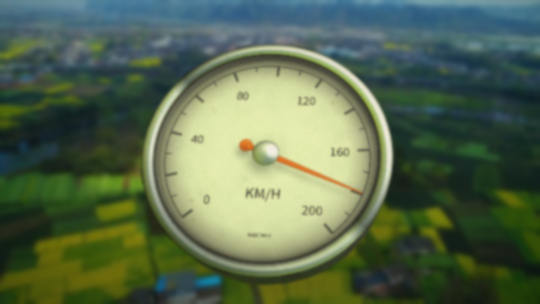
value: 180,km/h
